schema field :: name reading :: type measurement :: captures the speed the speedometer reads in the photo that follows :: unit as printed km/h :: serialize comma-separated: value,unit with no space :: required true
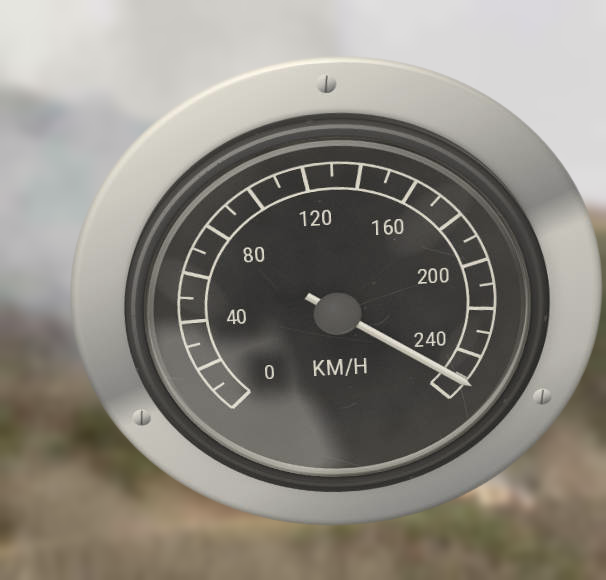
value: 250,km/h
